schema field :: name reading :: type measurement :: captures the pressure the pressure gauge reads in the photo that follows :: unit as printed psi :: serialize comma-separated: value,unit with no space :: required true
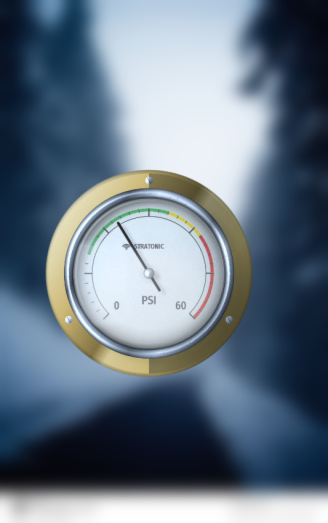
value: 23,psi
